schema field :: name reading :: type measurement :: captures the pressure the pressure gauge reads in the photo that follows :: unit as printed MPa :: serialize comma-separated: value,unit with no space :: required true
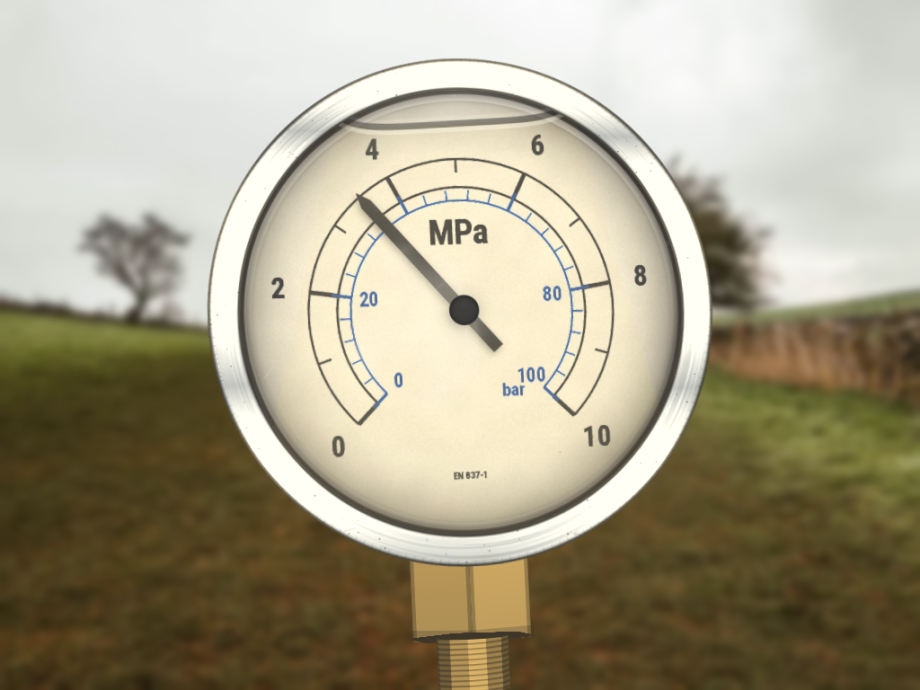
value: 3.5,MPa
